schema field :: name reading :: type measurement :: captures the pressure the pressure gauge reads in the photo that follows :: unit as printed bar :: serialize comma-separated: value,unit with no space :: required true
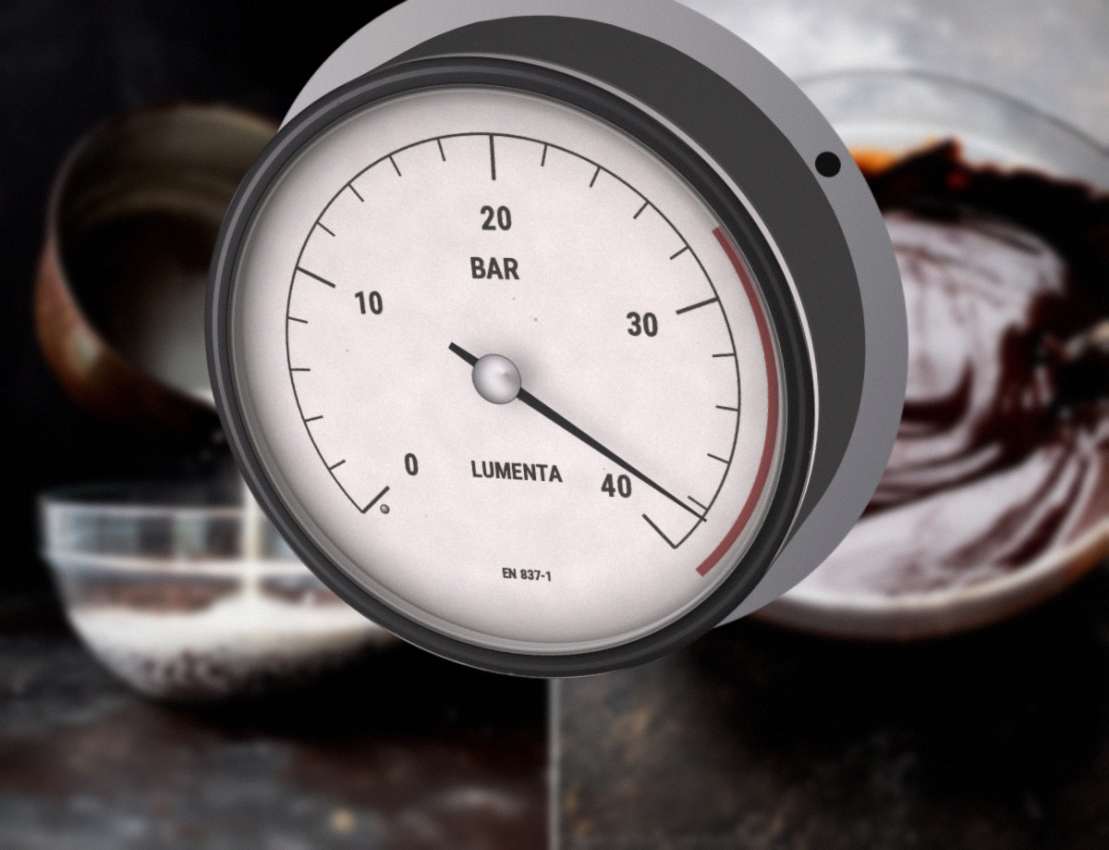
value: 38,bar
